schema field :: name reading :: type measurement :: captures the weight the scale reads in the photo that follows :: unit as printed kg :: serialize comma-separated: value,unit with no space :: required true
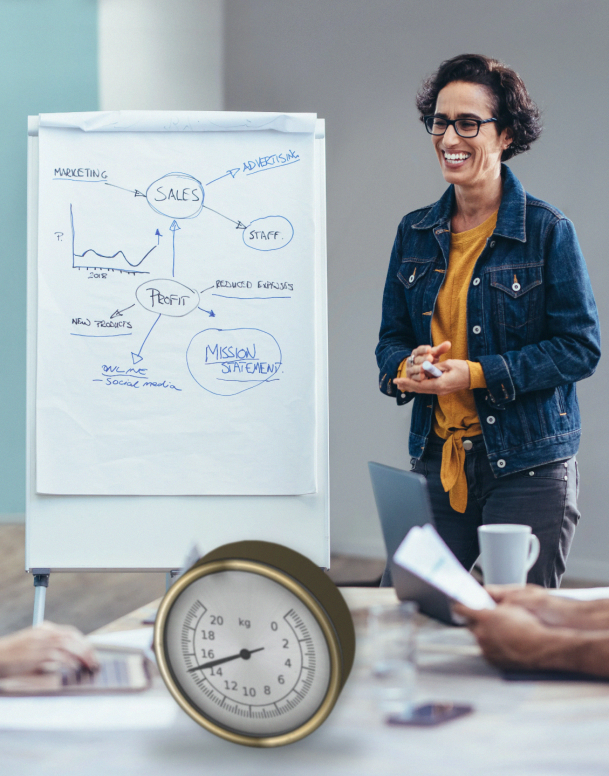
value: 15,kg
